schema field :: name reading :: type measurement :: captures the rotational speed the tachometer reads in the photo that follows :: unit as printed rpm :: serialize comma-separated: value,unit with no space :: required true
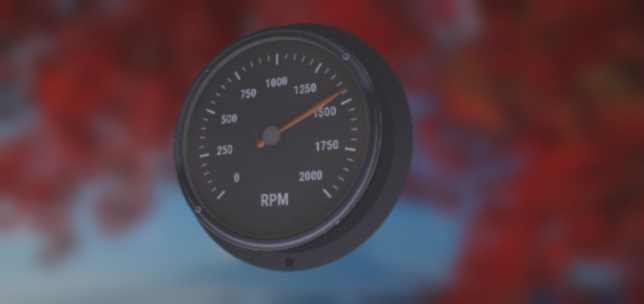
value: 1450,rpm
